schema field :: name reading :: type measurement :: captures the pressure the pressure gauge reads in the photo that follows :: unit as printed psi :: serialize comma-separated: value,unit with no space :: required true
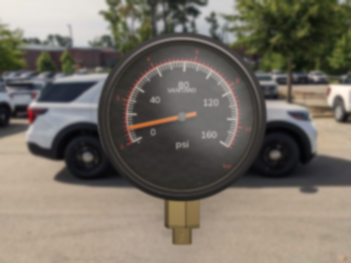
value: 10,psi
